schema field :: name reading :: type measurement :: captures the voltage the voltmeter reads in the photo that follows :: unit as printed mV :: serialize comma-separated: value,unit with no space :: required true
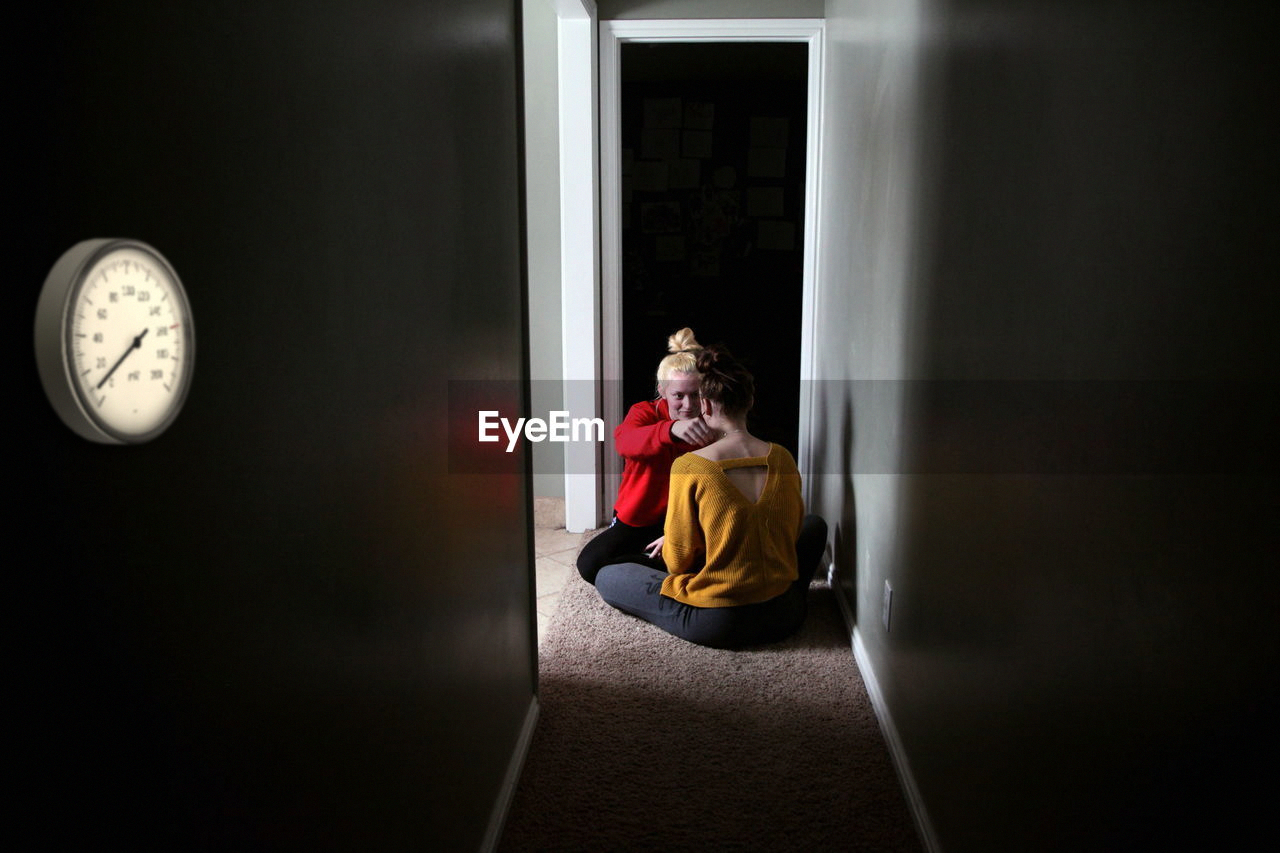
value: 10,mV
